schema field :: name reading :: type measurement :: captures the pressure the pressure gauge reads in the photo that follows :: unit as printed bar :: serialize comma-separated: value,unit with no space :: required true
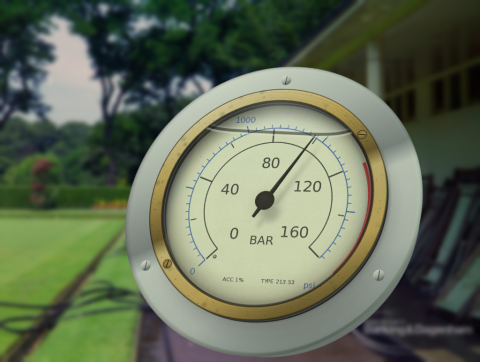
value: 100,bar
